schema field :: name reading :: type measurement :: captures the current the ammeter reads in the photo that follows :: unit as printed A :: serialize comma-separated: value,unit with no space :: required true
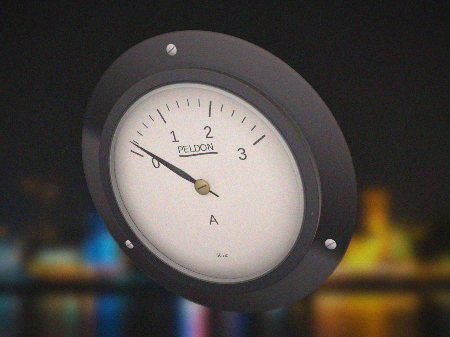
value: 0.2,A
